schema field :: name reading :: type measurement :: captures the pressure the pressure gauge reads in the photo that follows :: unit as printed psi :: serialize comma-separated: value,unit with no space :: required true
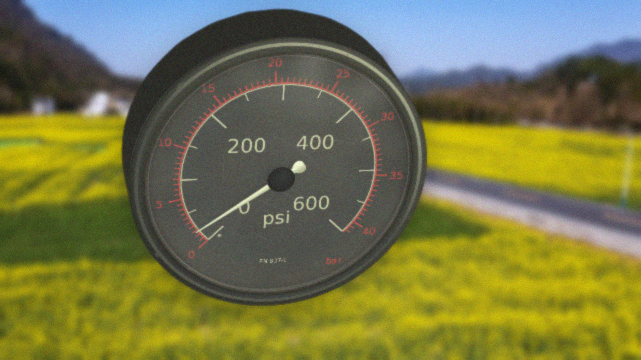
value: 25,psi
